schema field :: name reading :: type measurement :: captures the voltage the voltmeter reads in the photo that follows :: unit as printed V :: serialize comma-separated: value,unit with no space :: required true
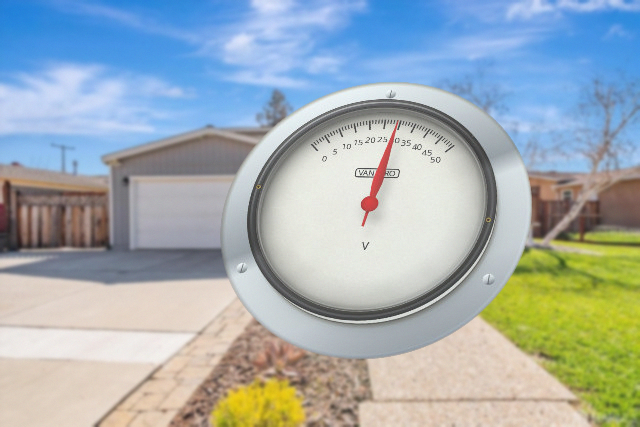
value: 30,V
